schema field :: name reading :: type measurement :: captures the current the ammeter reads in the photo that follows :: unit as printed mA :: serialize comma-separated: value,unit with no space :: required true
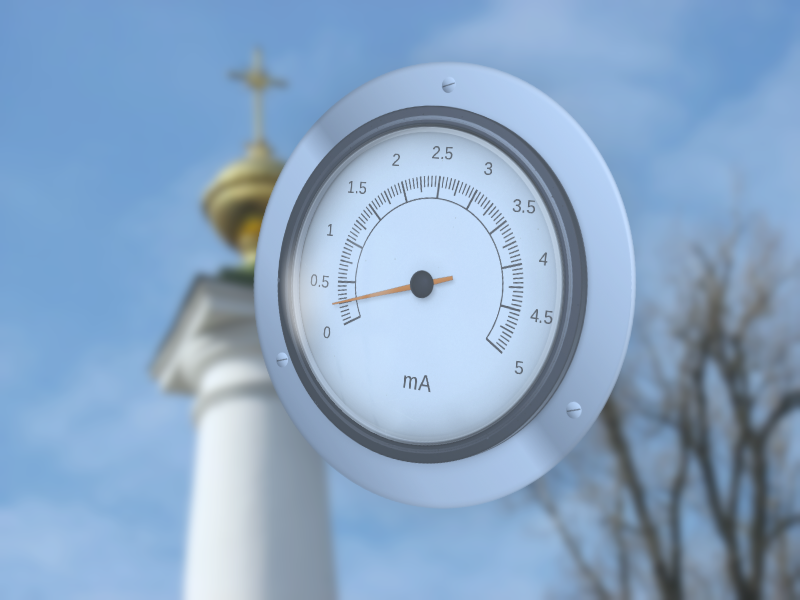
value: 0.25,mA
